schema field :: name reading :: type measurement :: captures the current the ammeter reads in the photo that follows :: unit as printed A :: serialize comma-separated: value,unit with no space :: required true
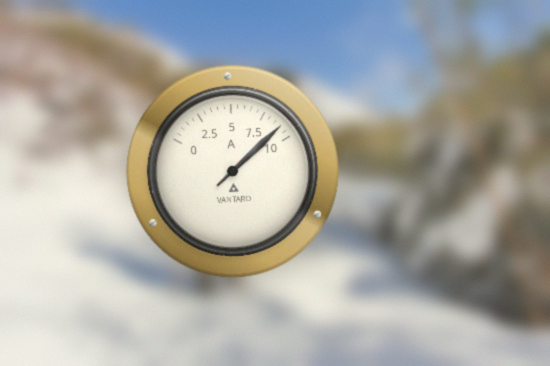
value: 9,A
